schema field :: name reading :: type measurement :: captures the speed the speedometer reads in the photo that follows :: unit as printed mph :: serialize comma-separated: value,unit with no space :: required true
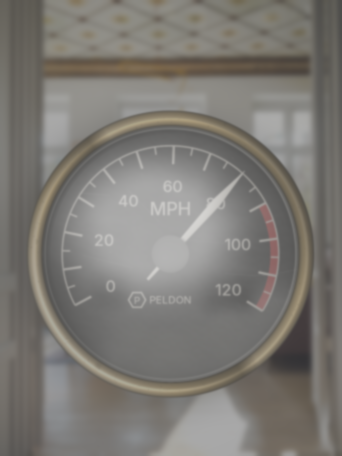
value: 80,mph
